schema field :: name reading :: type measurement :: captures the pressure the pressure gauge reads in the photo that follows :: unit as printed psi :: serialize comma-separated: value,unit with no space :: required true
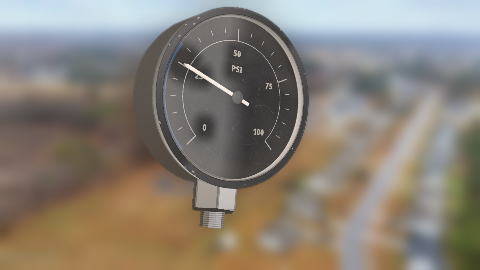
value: 25,psi
